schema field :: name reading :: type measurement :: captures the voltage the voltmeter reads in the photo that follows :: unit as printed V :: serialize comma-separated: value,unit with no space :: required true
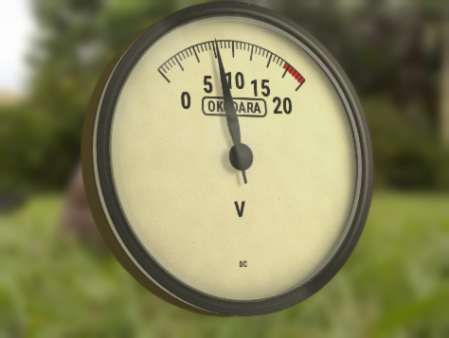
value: 7.5,V
